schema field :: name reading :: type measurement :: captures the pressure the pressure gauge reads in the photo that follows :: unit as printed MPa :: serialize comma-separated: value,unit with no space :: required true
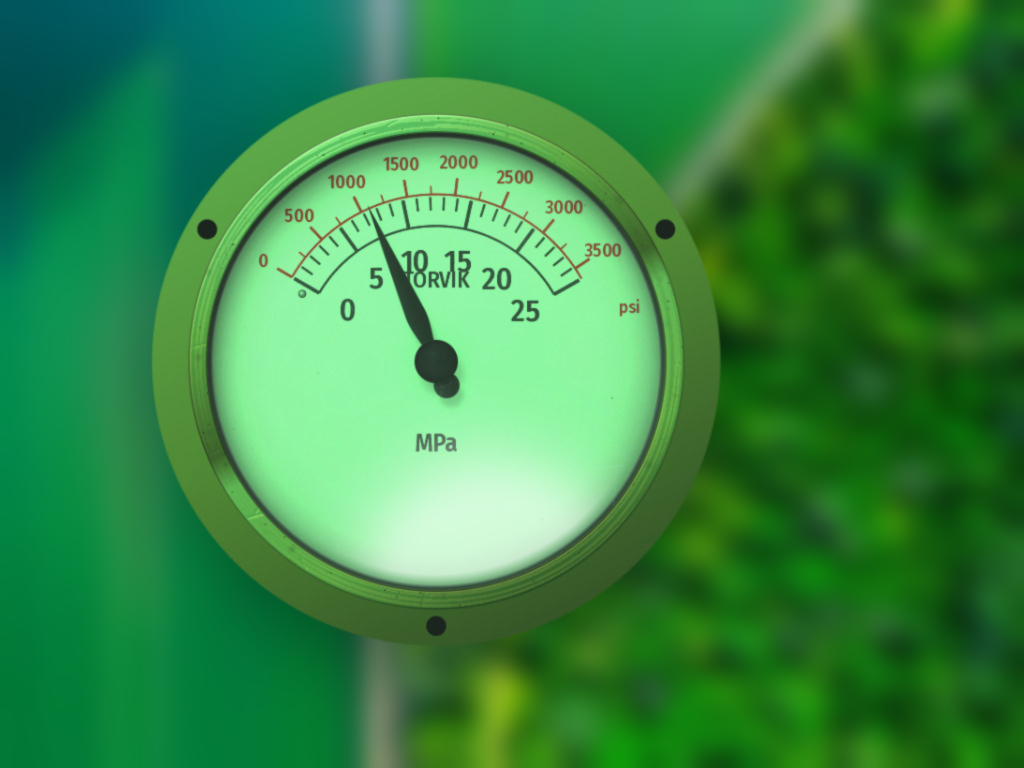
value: 7.5,MPa
